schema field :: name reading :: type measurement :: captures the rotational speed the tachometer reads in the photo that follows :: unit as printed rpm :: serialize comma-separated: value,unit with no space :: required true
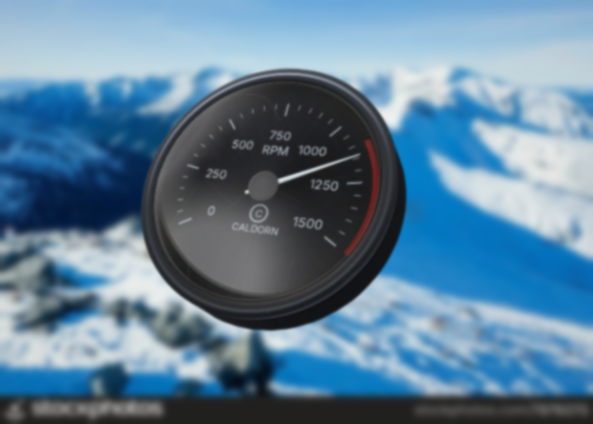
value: 1150,rpm
